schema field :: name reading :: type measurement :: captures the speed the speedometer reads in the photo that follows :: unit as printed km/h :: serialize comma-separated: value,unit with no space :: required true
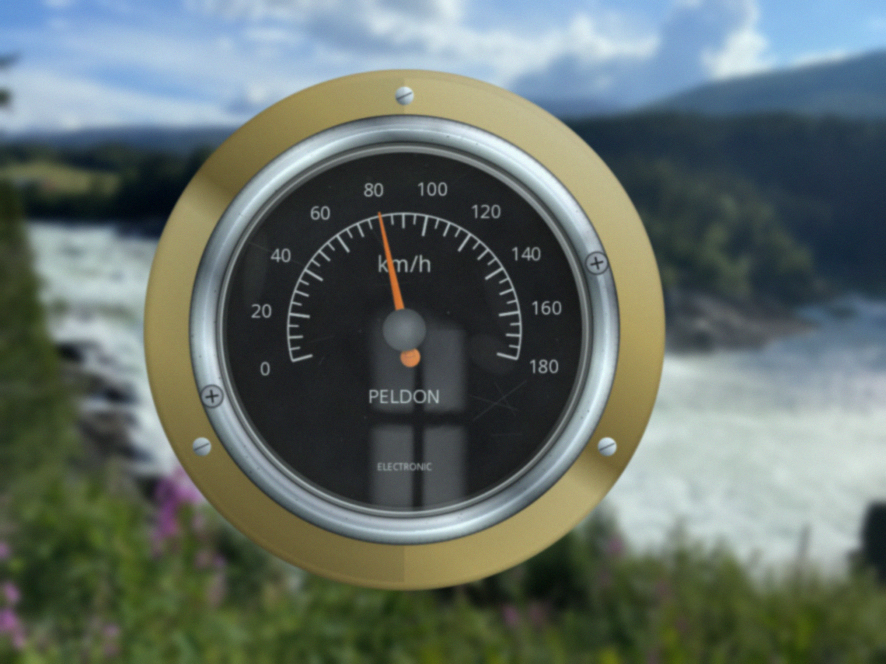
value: 80,km/h
